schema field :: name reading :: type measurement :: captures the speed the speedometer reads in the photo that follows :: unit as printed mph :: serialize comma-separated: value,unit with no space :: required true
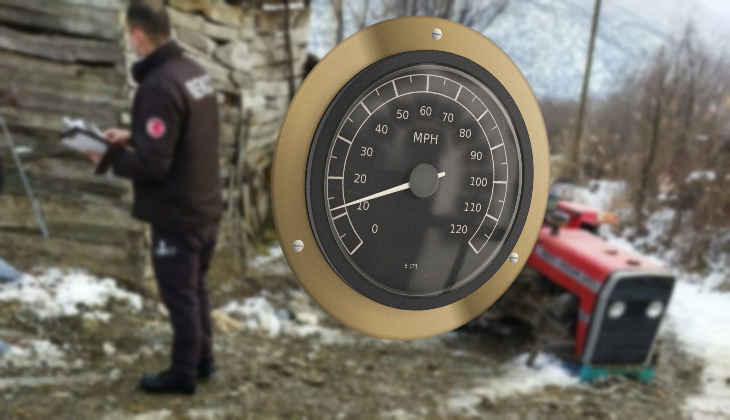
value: 12.5,mph
